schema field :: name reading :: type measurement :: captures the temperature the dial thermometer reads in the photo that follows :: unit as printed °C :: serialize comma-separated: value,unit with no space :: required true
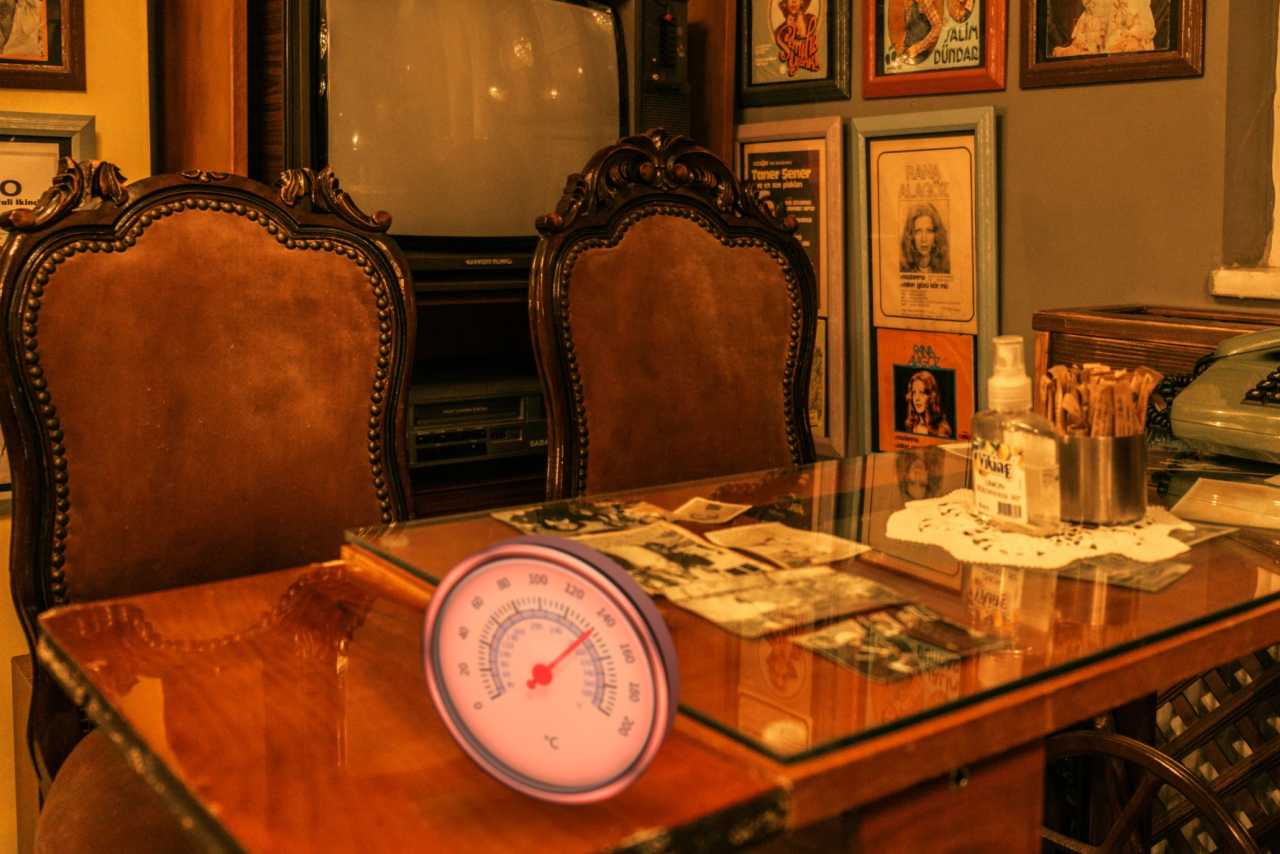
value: 140,°C
